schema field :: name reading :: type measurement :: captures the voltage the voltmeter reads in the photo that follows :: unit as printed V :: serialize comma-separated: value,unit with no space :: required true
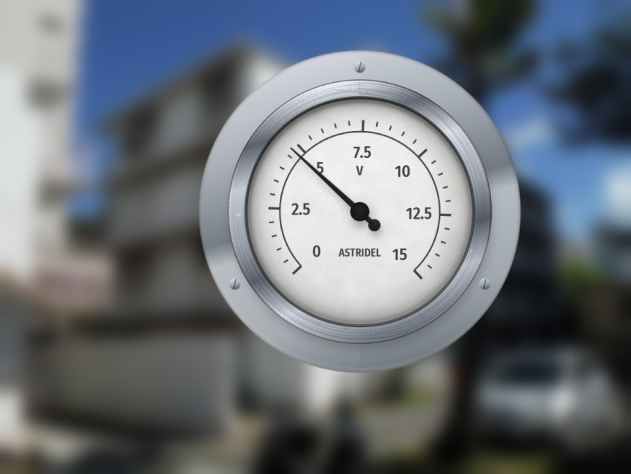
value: 4.75,V
